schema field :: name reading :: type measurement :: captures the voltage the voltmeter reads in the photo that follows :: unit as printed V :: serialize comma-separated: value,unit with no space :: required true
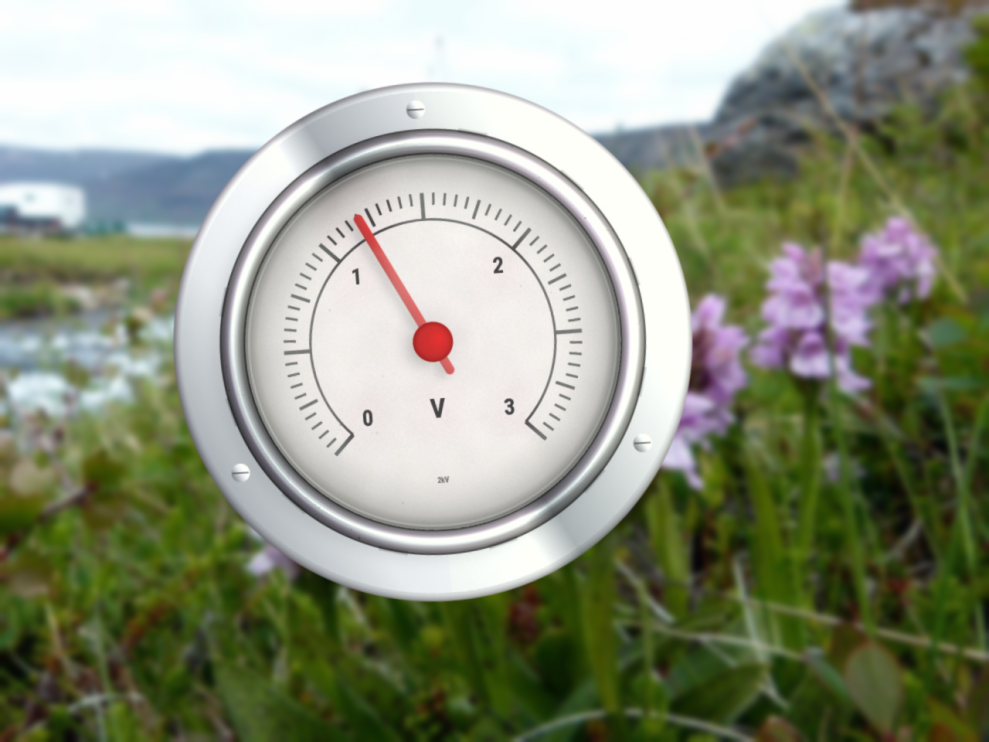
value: 1.2,V
